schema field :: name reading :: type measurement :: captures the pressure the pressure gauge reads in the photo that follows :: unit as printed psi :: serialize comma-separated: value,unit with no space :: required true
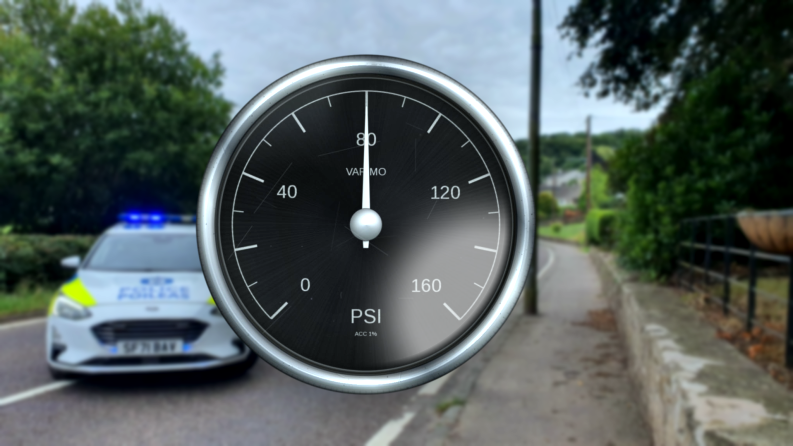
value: 80,psi
